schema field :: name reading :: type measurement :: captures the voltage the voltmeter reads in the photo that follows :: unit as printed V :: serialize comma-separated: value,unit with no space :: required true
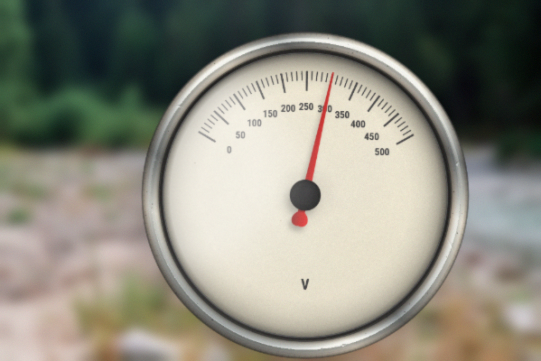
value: 300,V
